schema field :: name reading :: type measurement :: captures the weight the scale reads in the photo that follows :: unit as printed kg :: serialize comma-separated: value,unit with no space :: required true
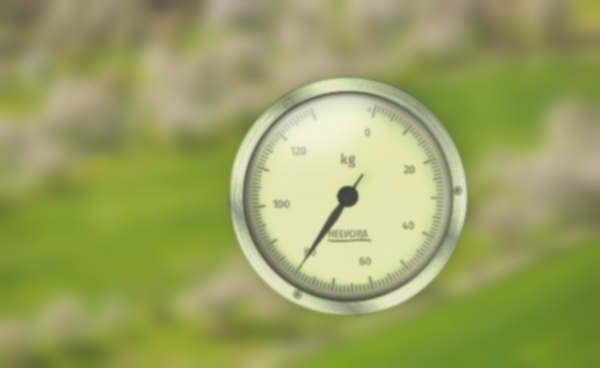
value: 80,kg
